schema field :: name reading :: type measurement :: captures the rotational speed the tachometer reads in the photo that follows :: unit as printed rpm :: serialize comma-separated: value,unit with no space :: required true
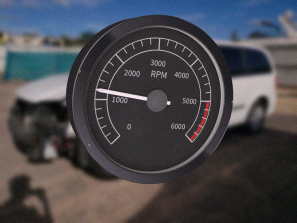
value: 1200,rpm
